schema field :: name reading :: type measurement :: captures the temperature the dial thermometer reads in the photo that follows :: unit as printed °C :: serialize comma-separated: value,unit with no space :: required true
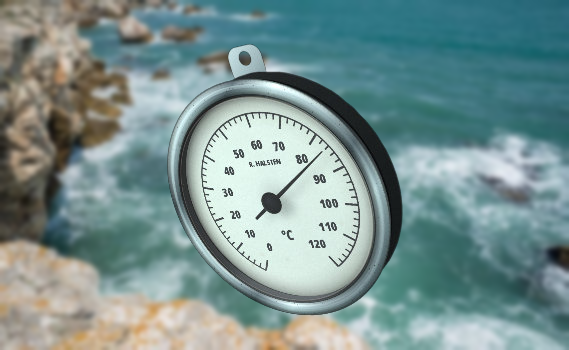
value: 84,°C
